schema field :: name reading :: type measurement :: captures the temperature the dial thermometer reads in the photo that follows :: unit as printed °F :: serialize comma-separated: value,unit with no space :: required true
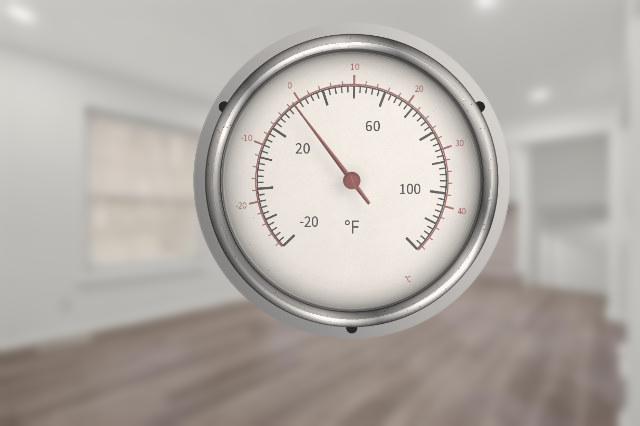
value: 30,°F
